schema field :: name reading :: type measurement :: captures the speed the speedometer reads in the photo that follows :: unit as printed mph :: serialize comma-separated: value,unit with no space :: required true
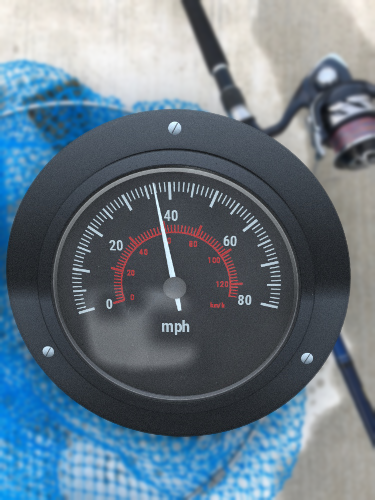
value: 37,mph
